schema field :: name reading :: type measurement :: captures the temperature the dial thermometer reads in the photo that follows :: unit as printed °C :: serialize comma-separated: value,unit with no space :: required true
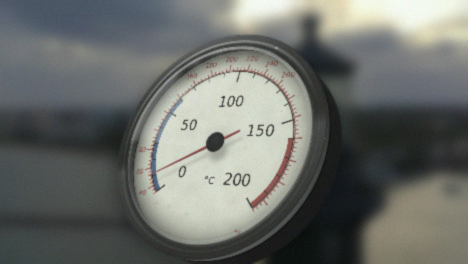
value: 10,°C
